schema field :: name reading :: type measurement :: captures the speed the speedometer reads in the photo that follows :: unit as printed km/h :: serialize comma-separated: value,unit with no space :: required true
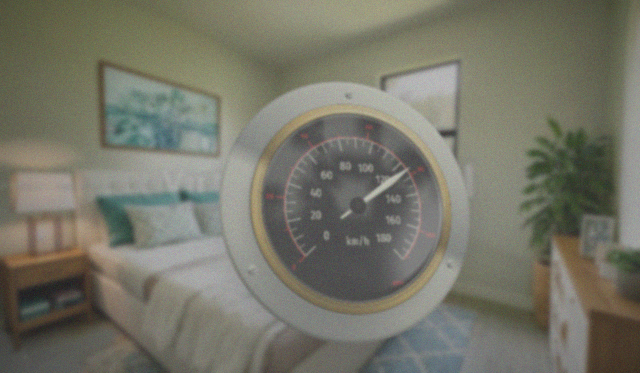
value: 125,km/h
